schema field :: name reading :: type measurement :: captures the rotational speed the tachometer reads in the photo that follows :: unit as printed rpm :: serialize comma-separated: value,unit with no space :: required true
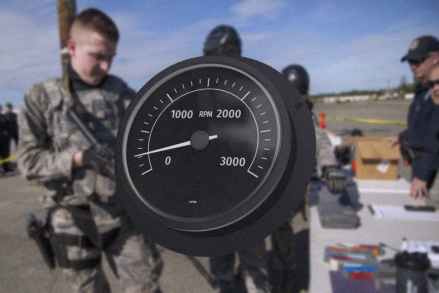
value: 200,rpm
